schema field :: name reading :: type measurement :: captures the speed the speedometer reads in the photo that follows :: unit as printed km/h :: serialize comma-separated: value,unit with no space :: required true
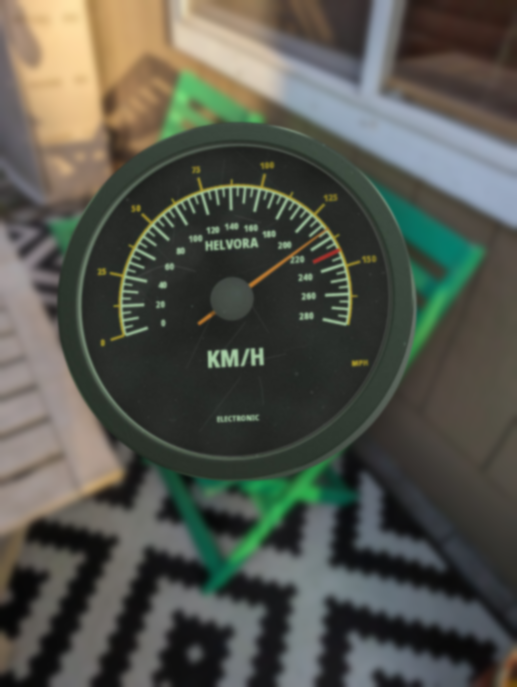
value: 215,km/h
